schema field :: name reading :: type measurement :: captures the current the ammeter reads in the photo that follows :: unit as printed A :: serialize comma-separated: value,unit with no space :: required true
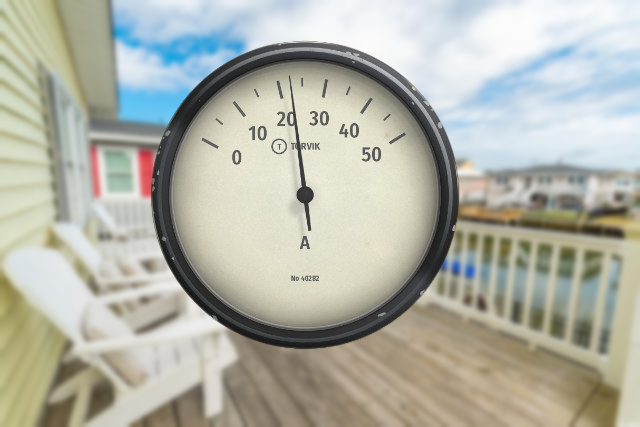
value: 22.5,A
